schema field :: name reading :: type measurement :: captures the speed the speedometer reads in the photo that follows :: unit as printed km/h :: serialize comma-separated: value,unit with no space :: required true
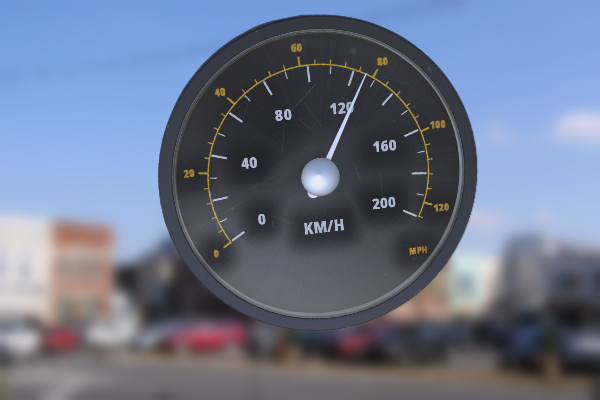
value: 125,km/h
